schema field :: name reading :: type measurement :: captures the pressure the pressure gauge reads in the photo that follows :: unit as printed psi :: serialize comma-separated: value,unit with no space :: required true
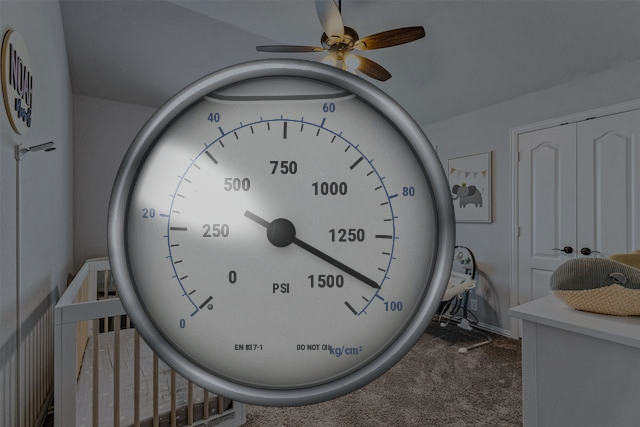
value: 1400,psi
